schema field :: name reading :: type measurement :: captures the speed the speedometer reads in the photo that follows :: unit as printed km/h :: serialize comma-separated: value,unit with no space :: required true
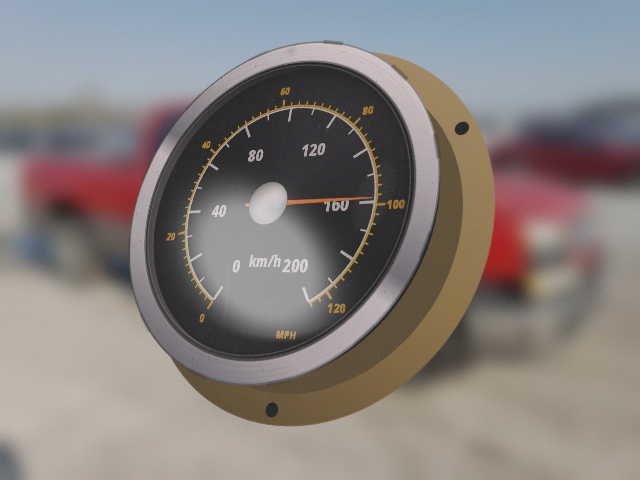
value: 160,km/h
